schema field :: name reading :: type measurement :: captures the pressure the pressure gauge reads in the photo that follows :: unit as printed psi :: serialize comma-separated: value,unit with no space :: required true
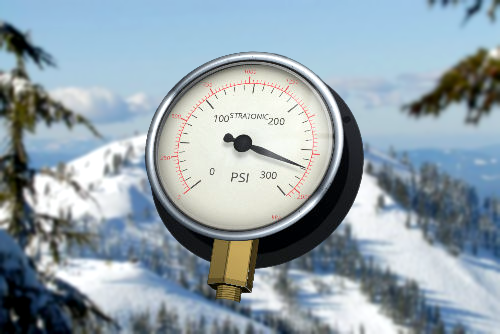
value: 270,psi
